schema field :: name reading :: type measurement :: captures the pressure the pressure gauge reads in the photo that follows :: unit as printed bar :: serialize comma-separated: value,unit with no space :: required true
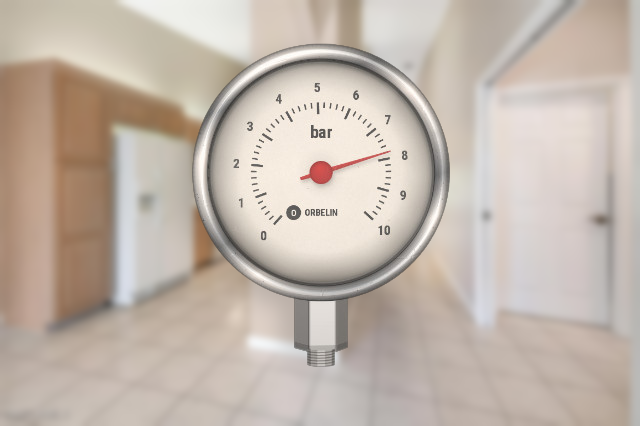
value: 7.8,bar
